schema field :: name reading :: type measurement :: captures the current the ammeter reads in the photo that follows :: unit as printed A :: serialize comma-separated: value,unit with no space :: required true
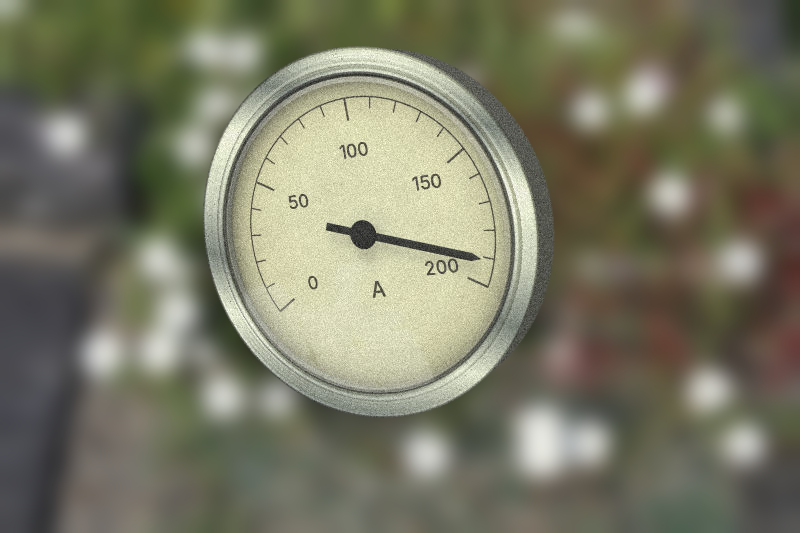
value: 190,A
